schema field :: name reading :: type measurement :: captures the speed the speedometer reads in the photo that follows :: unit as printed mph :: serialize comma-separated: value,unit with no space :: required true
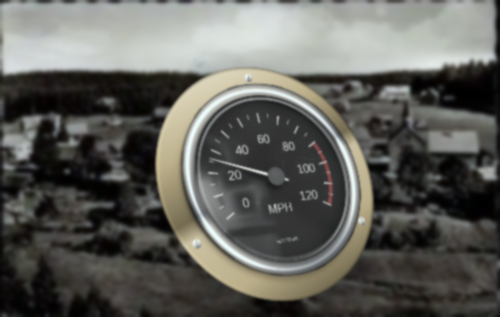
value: 25,mph
